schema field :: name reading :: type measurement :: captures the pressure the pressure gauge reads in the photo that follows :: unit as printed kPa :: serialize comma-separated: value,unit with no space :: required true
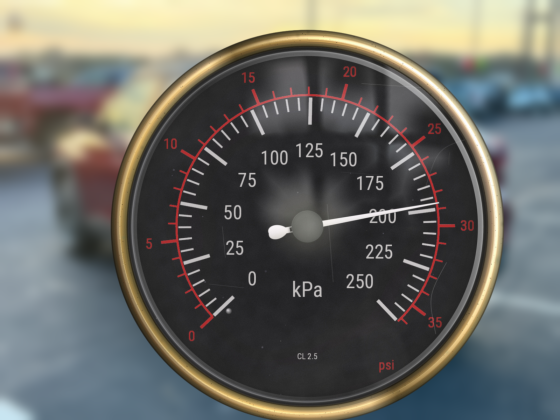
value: 197.5,kPa
